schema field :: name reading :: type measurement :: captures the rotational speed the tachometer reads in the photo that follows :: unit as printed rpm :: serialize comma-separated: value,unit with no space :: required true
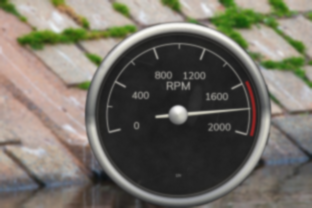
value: 1800,rpm
